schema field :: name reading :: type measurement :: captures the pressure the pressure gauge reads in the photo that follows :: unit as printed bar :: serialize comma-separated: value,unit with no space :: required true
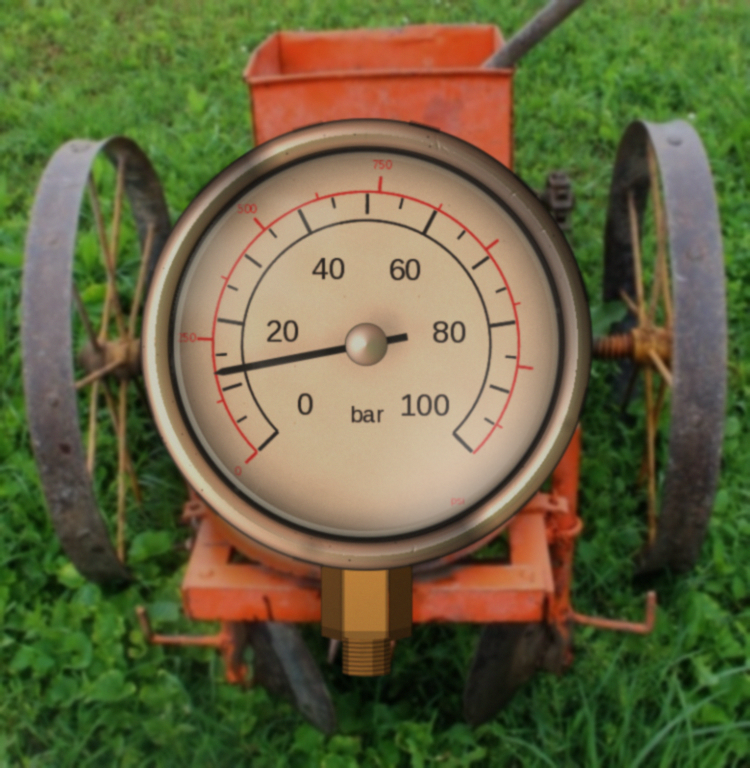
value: 12.5,bar
